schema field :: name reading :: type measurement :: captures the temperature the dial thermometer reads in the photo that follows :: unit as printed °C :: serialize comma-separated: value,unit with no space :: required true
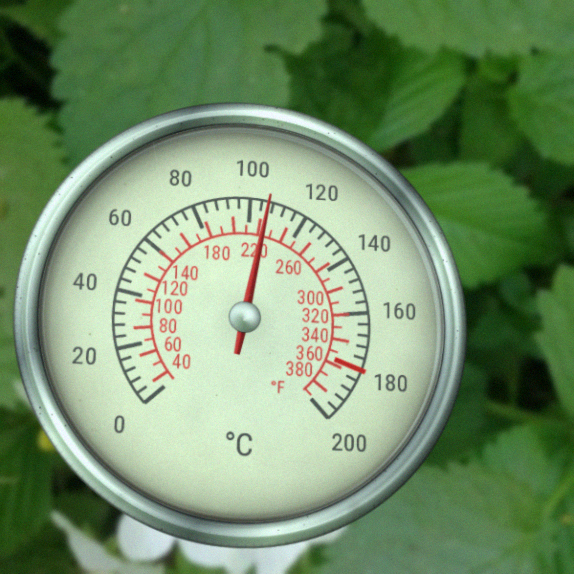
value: 106,°C
